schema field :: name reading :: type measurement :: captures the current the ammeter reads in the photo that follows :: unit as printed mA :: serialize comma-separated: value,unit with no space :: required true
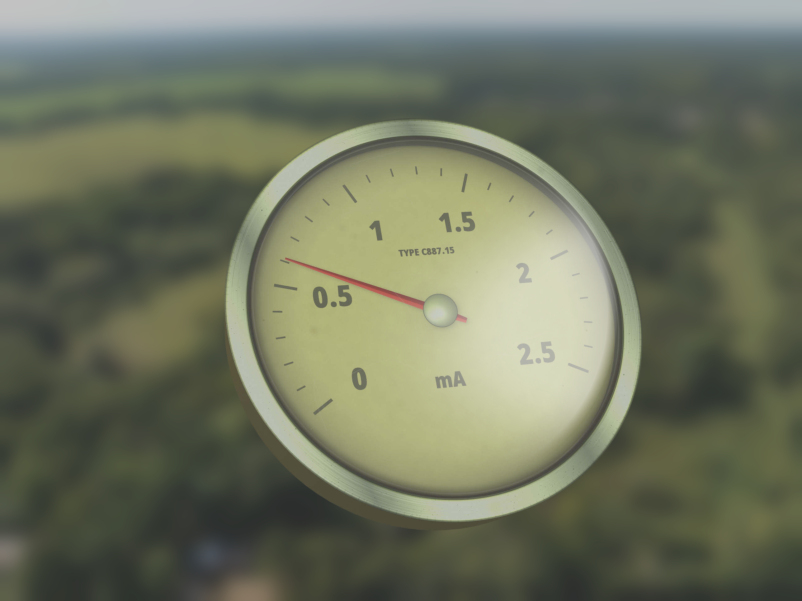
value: 0.6,mA
